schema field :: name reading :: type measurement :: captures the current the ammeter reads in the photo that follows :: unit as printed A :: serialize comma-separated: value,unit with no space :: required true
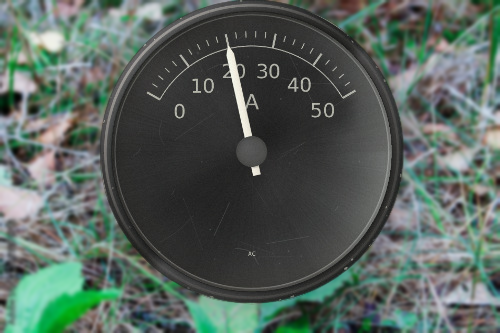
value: 20,A
